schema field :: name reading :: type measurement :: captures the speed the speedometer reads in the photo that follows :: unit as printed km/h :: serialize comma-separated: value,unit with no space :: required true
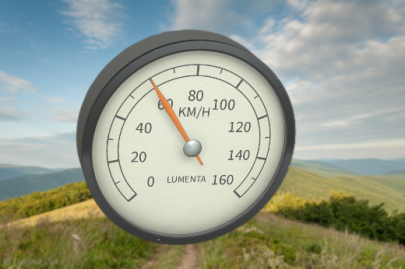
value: 60,km/h
